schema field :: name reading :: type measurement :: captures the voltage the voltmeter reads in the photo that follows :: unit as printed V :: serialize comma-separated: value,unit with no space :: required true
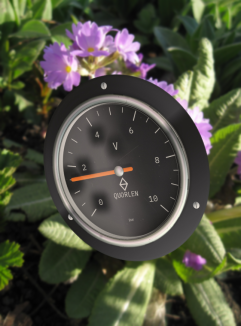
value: 1.5,V
